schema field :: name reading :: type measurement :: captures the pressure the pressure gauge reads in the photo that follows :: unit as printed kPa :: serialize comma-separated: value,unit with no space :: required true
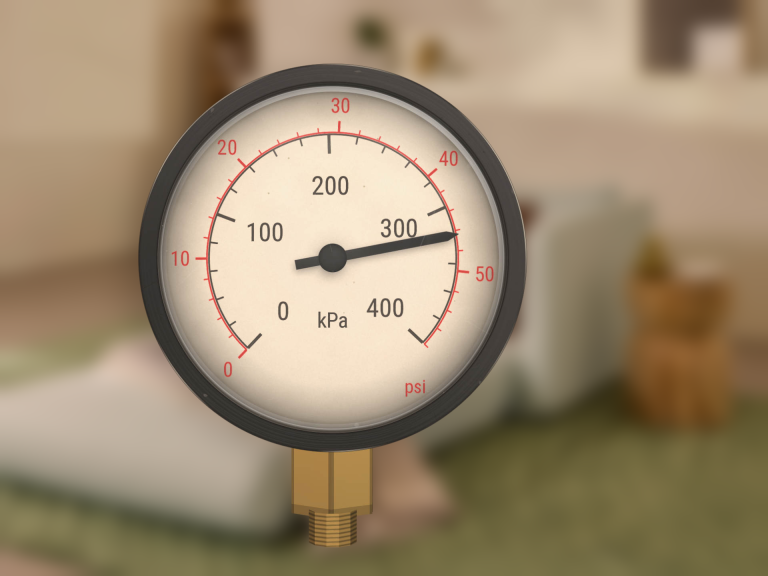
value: 320,kPa
